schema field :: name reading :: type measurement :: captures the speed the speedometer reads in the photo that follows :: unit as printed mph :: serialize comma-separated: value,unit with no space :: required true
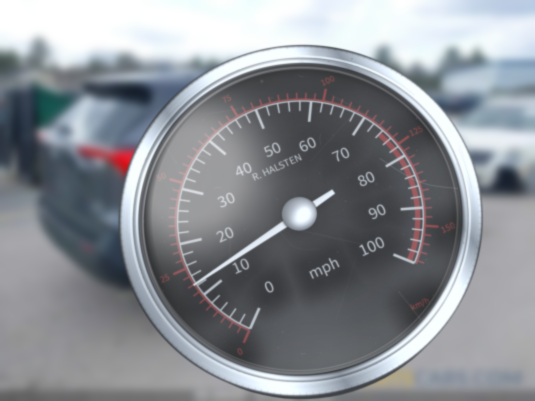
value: 12,mph
